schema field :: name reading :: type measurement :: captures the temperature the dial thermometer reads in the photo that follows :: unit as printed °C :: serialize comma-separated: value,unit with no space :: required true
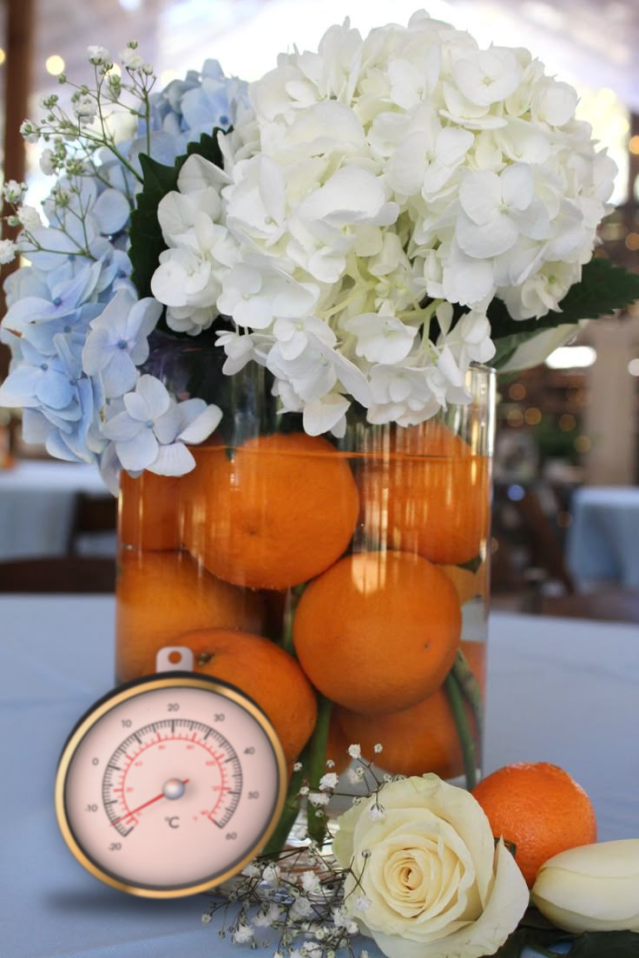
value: -15,°C
